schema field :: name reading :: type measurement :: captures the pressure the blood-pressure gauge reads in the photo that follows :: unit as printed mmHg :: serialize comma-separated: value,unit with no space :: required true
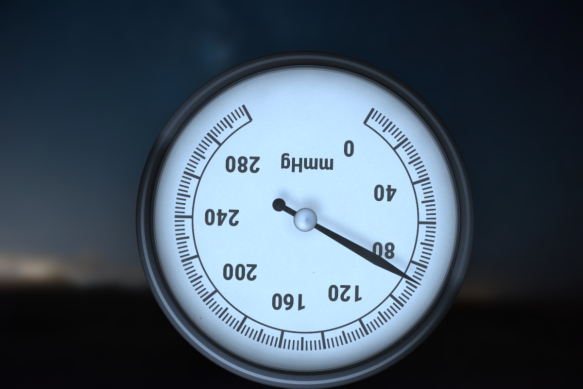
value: 88,mmHg
